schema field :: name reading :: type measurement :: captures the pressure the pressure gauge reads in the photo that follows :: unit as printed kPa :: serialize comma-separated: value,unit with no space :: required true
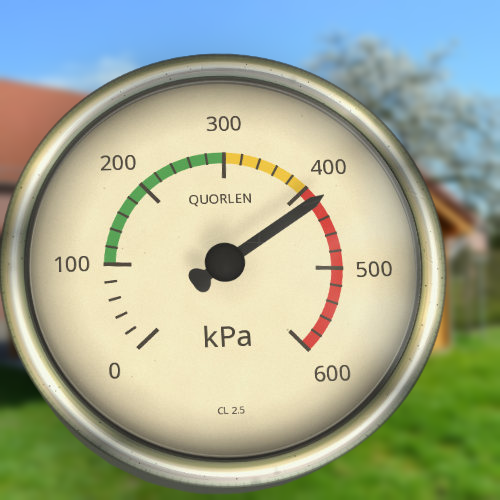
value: 420,kPa
